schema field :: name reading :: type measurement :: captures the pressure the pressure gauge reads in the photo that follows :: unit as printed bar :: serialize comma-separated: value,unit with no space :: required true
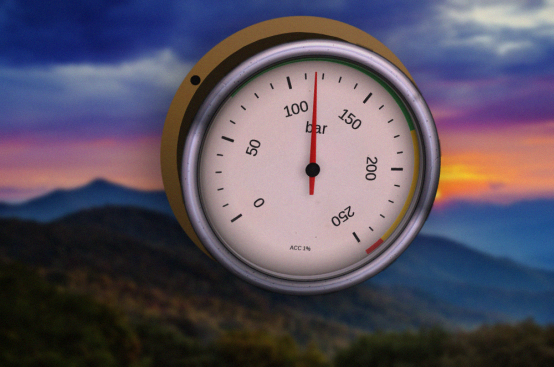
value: 115,bar
